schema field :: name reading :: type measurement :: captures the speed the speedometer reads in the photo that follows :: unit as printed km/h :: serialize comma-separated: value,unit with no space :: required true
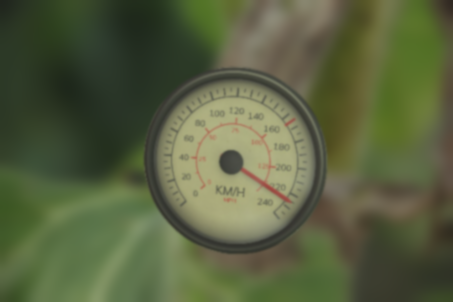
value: 225,km/h
